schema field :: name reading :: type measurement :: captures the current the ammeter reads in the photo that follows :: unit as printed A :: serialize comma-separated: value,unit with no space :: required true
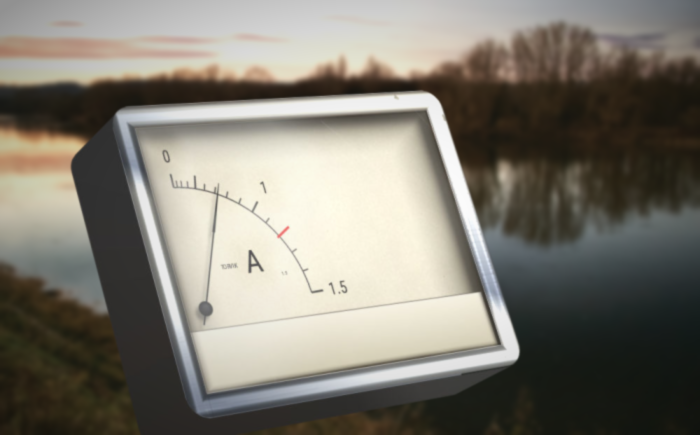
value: 0.7,A
